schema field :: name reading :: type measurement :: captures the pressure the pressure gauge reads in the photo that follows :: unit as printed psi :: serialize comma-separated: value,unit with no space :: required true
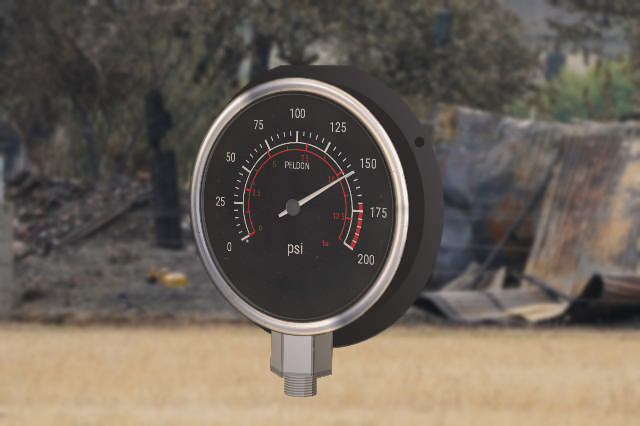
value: 150,psi
